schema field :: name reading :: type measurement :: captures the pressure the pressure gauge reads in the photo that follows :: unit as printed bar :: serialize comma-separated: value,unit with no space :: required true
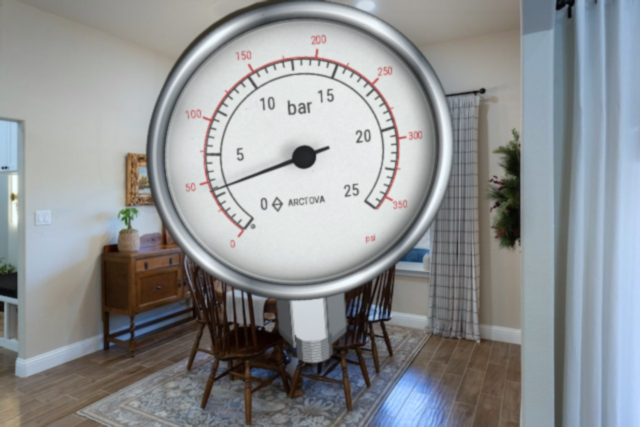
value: 3,bar
